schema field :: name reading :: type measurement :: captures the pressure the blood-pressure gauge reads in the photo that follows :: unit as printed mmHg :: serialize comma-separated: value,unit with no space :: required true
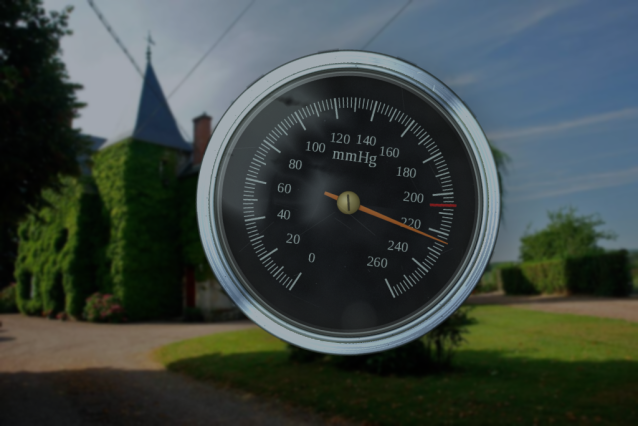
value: 224,mmHg
